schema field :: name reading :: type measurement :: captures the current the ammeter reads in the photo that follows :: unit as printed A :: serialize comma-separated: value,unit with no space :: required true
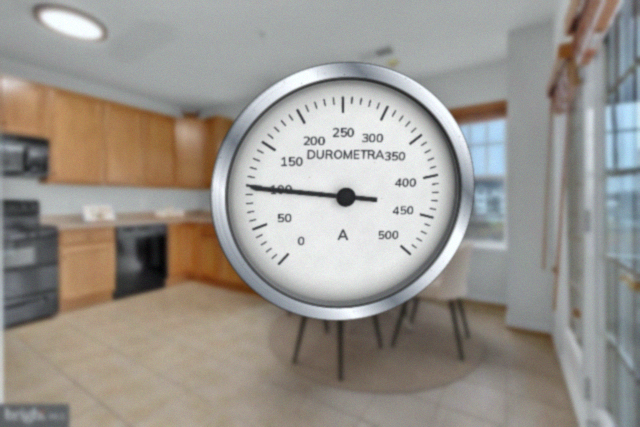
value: 100,A
